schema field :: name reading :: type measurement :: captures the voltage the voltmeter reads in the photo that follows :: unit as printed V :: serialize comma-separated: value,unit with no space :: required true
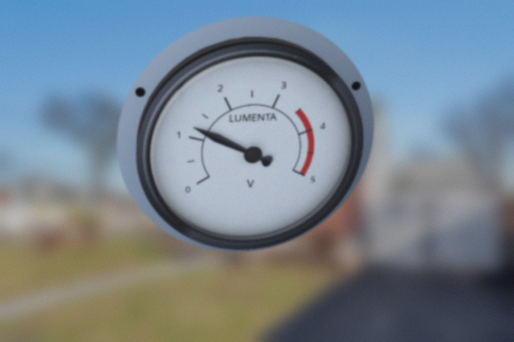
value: 1.25,V
